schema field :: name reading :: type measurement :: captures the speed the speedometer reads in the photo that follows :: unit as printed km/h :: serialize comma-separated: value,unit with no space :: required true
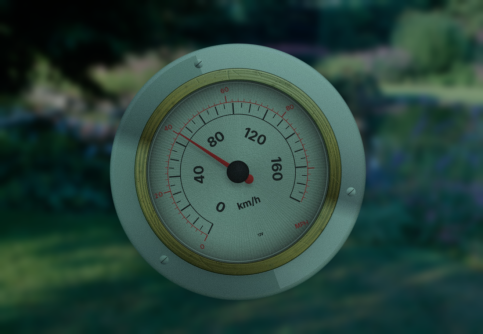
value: 65,km/h
